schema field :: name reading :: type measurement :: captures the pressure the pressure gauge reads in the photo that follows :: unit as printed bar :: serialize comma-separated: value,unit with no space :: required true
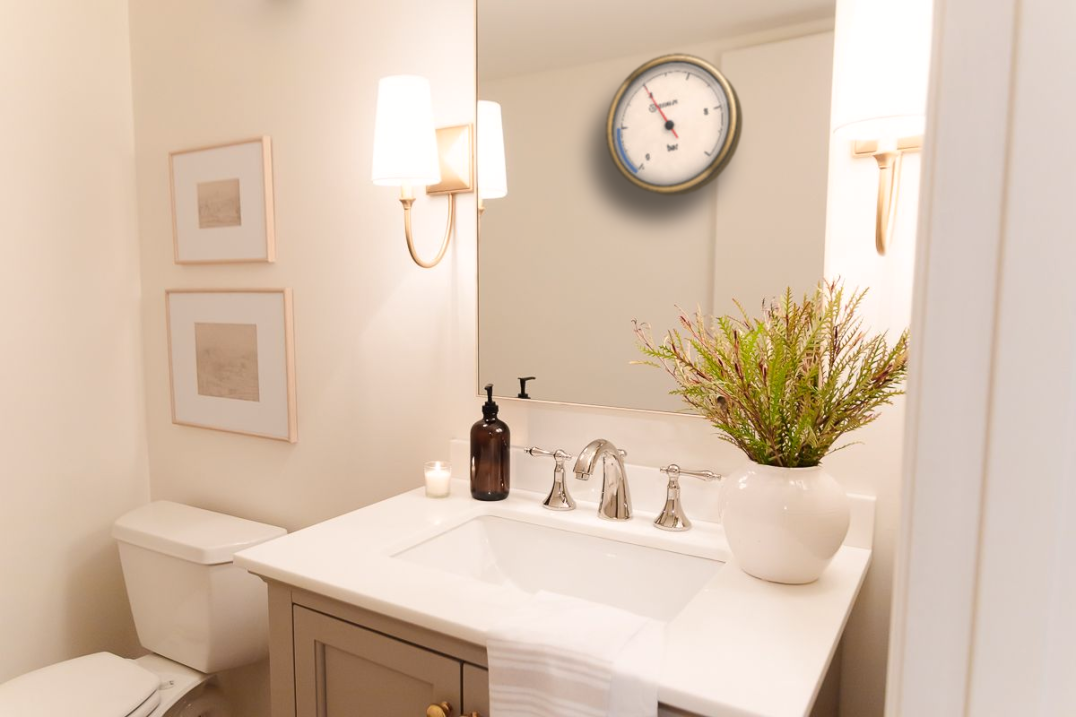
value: 4,bar
